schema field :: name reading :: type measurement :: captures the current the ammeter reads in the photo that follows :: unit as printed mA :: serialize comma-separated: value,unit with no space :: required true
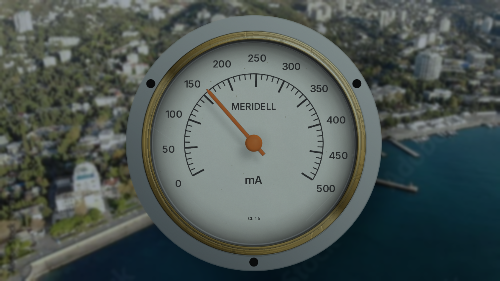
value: 160,mA
